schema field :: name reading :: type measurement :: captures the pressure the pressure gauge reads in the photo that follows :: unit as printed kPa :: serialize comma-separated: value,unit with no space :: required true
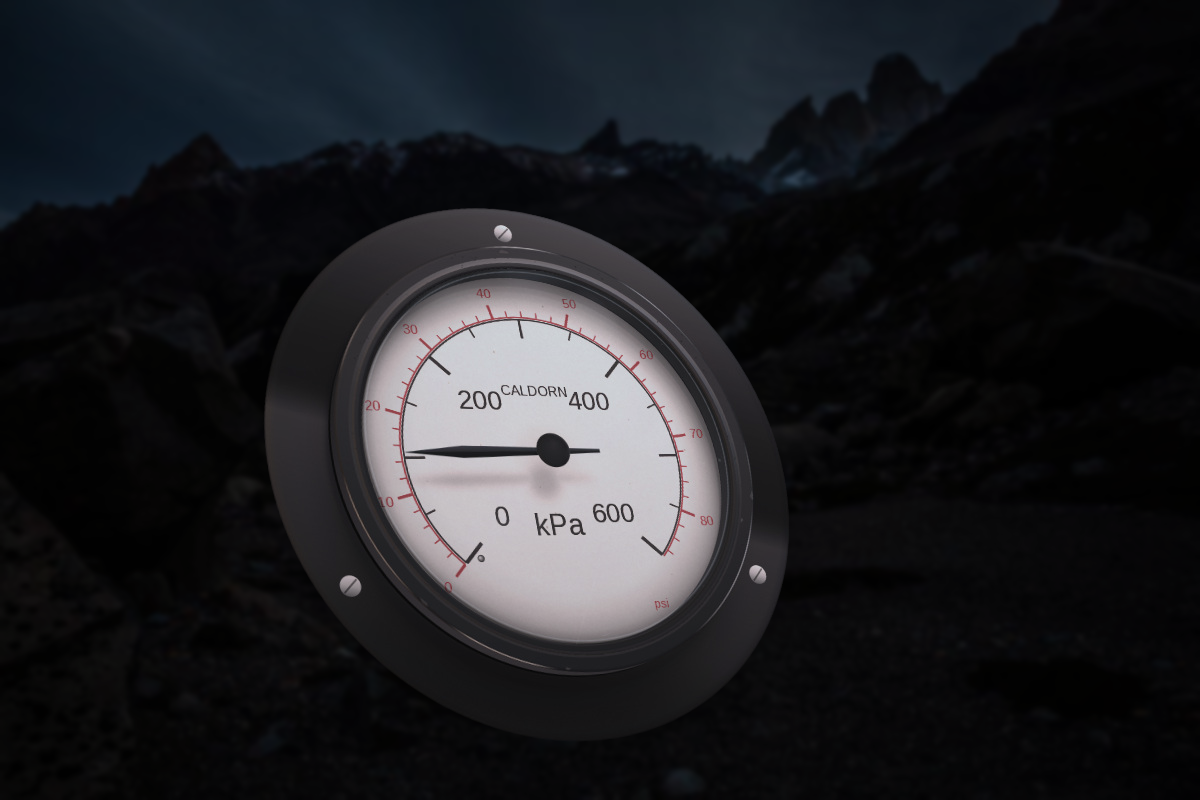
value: 100,kPa
